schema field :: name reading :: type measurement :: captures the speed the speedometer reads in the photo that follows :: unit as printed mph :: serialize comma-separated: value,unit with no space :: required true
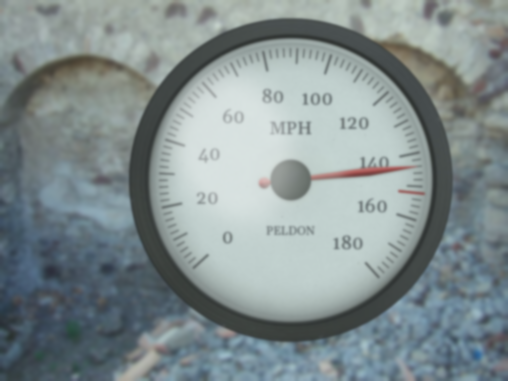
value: 144,mph
